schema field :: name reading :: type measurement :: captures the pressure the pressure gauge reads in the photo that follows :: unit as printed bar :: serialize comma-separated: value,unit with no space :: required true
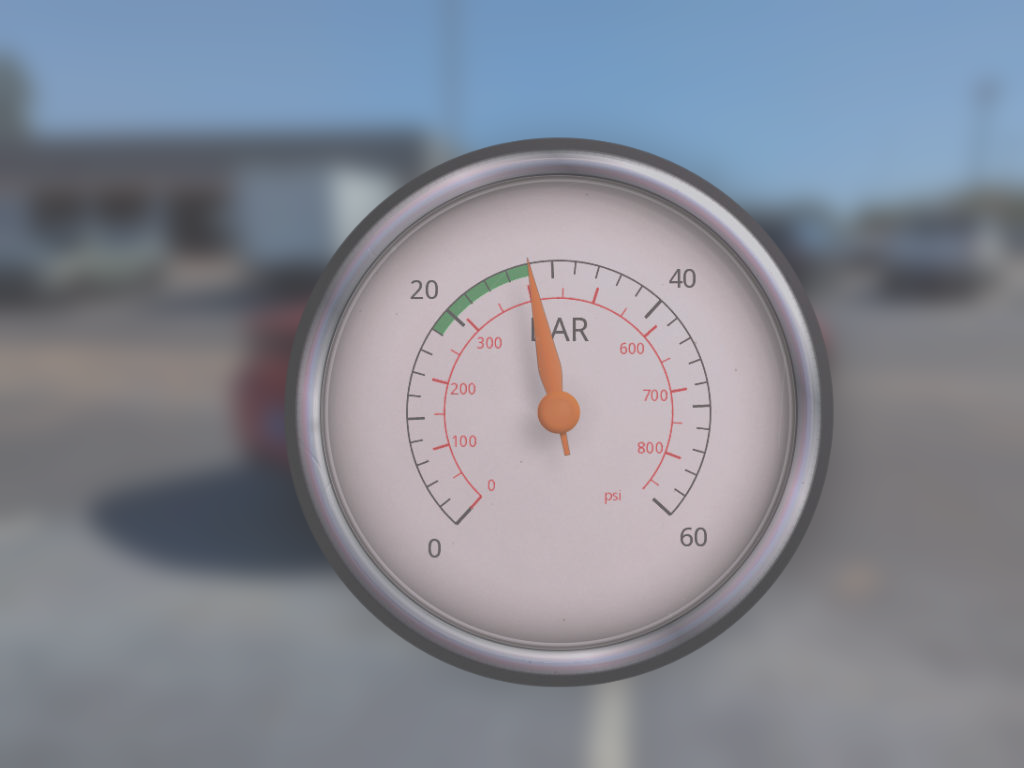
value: 28,bar
